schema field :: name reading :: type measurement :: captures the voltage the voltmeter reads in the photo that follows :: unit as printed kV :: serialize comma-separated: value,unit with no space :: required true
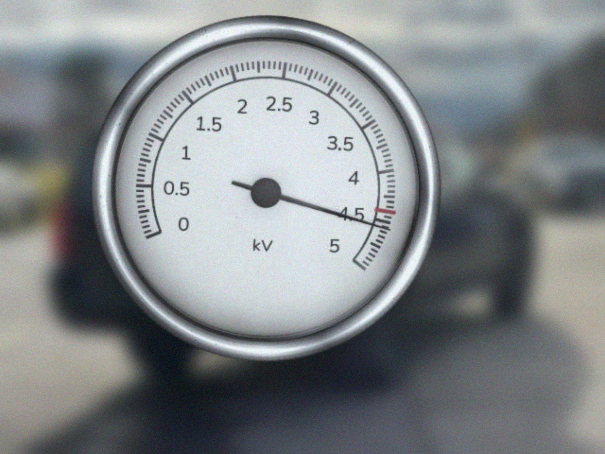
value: 4.55,kV
